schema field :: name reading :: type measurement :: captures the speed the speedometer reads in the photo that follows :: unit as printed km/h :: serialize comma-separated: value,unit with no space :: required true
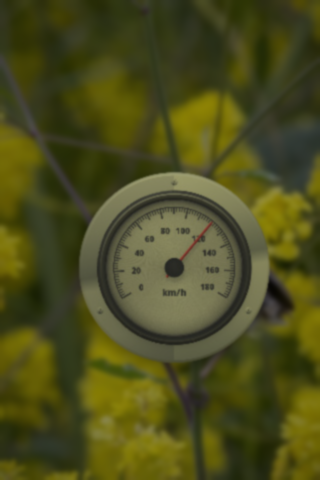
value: 120,km/h
